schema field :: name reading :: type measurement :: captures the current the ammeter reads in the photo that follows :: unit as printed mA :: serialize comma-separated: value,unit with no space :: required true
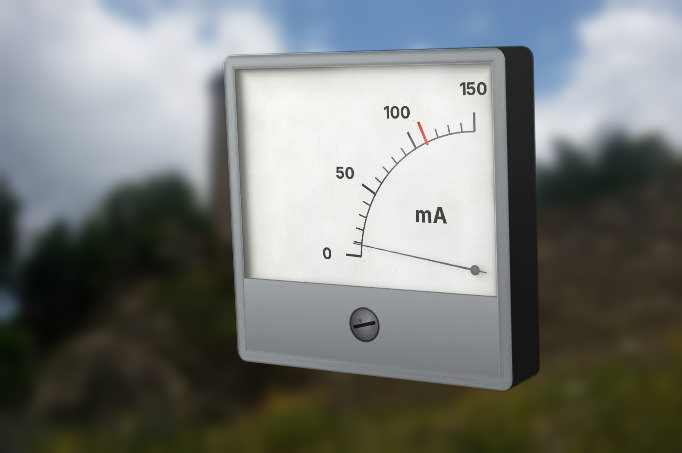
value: 10,mA
